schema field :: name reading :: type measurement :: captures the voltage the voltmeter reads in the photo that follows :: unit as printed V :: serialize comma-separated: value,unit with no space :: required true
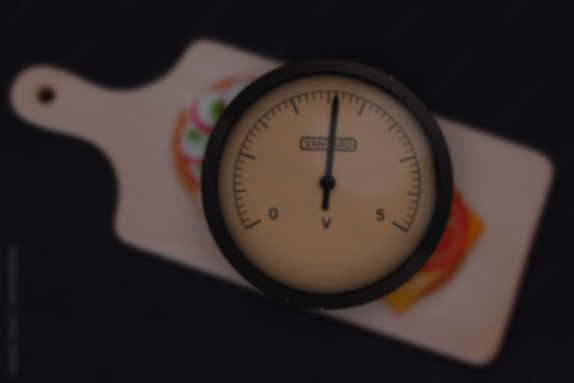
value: 2.6,V
